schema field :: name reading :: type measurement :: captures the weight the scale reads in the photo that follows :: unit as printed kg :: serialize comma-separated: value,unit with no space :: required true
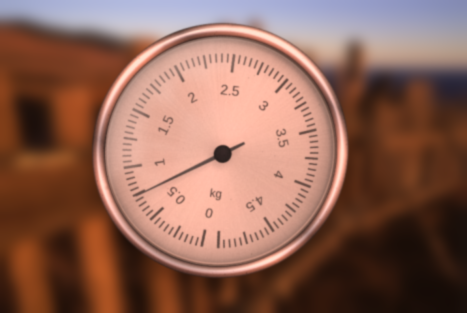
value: 0.75,kg
